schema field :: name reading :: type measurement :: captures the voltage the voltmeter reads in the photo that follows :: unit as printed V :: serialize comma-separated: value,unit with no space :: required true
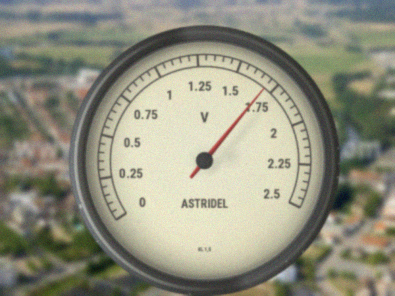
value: 1.7,V
